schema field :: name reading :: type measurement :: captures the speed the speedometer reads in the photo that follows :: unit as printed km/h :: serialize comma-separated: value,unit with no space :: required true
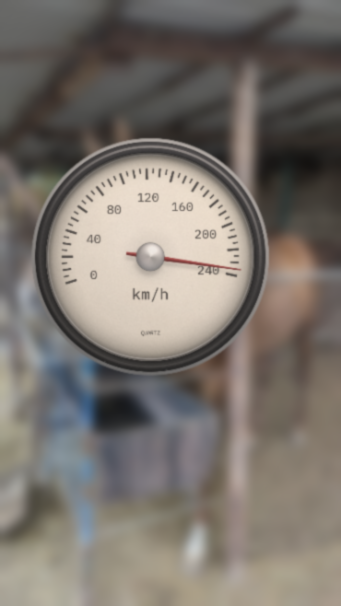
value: 235,km/h
